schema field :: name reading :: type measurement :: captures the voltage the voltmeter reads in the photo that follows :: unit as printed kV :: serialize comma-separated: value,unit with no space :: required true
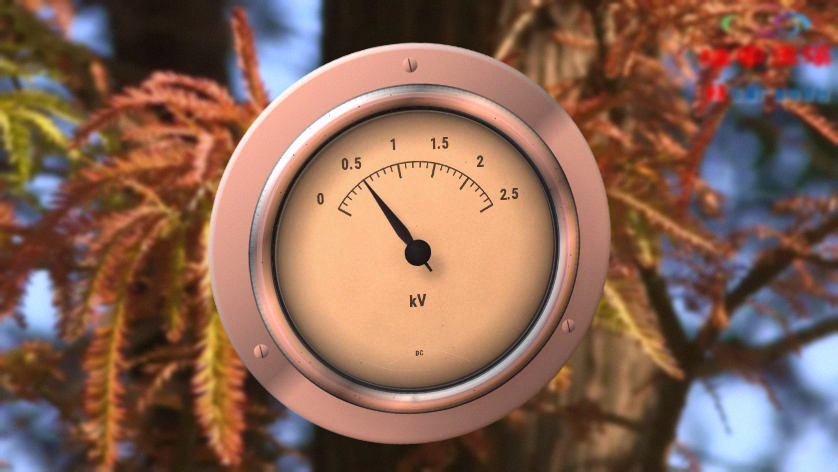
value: 0.5,kV
